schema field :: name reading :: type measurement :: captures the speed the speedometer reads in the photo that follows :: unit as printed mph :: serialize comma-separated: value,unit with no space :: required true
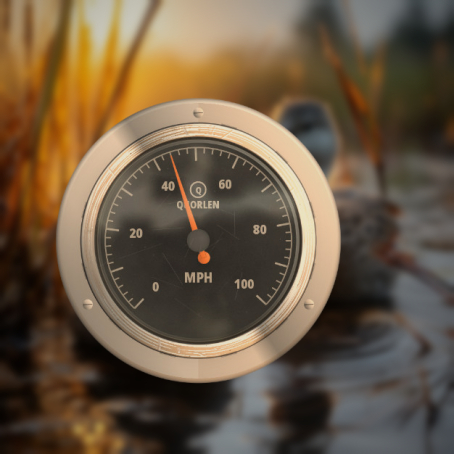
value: 44,mph
